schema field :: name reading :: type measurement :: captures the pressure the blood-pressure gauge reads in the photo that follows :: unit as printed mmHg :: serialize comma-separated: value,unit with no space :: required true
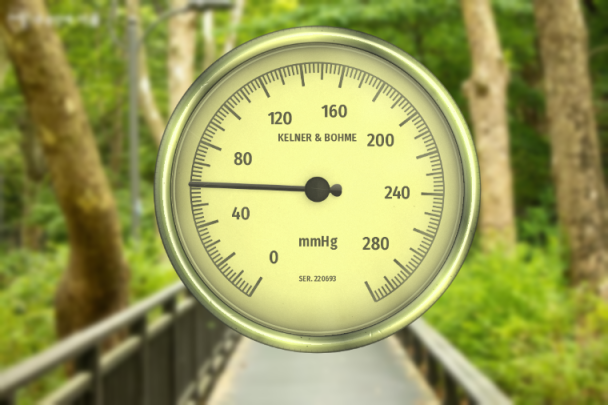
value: 60,mmHg
